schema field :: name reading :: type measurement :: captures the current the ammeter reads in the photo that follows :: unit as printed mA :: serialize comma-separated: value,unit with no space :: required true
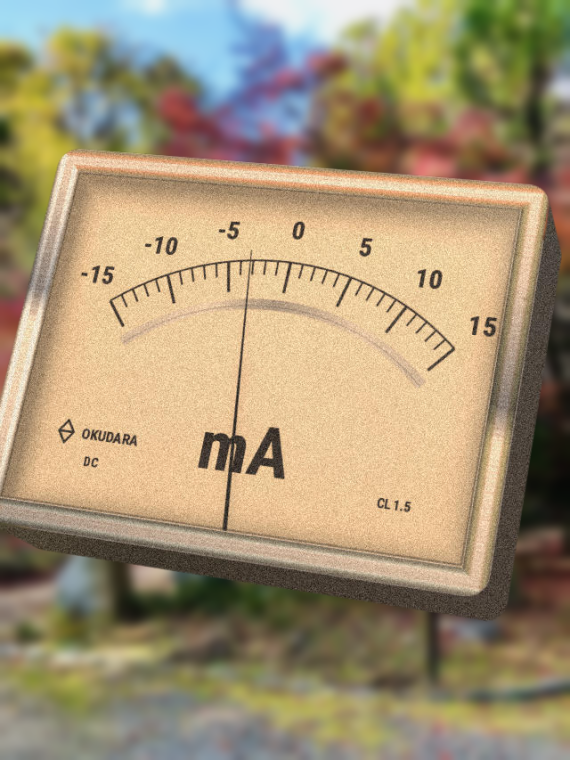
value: -3,mA
